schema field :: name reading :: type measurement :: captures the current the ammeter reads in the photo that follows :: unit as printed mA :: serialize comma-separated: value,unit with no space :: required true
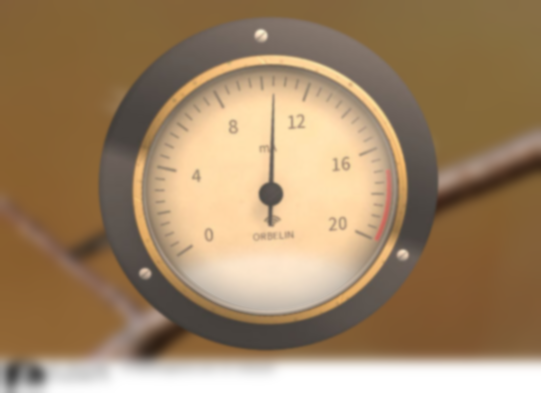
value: 10.5,mA
